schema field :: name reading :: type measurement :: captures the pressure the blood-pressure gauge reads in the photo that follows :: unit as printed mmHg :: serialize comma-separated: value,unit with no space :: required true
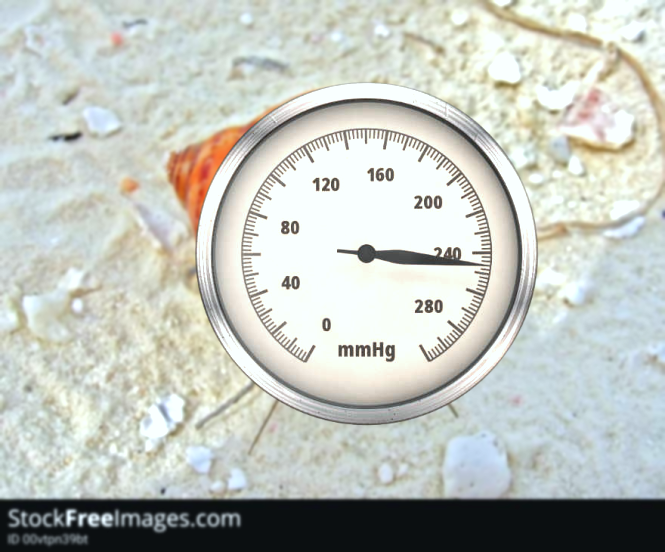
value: 246,mmHg
